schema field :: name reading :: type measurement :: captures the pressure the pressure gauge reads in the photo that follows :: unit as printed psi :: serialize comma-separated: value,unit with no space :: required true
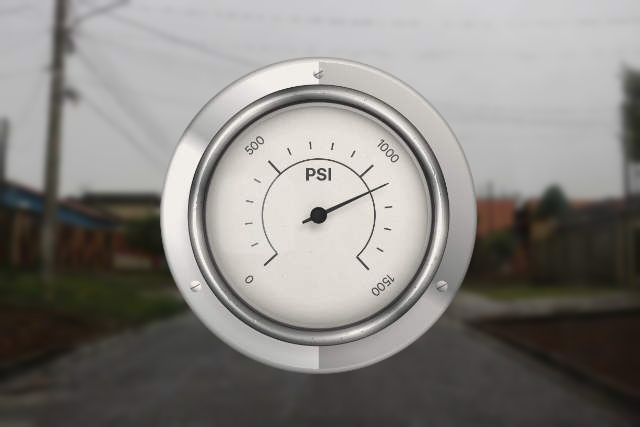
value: 1100,psi
